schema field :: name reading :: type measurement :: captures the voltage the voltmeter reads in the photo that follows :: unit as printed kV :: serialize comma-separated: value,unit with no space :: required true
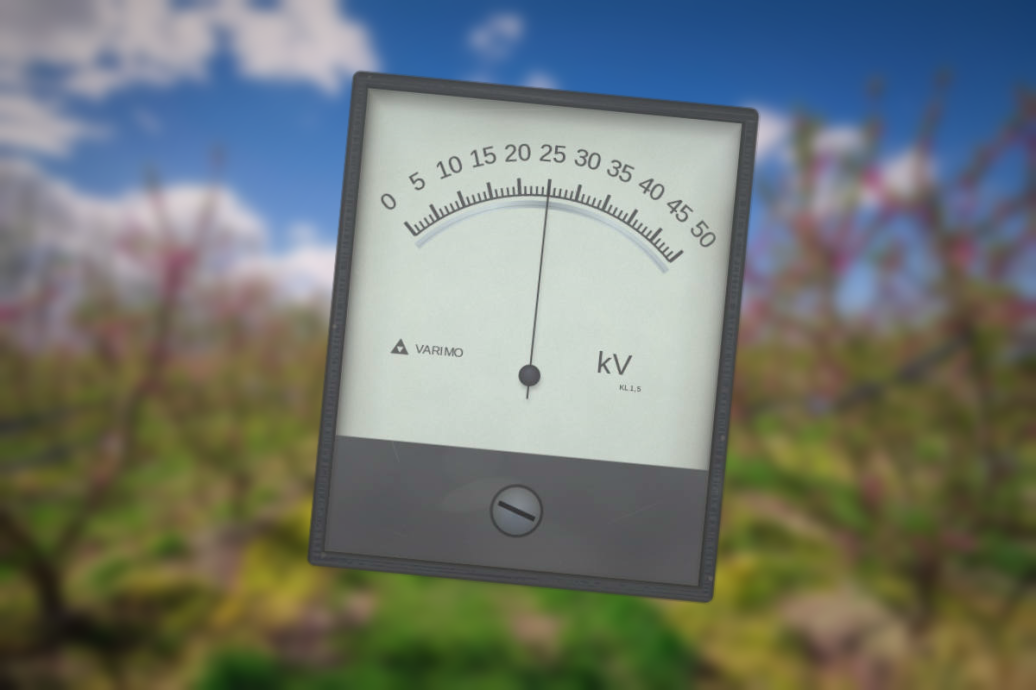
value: 25,kV
